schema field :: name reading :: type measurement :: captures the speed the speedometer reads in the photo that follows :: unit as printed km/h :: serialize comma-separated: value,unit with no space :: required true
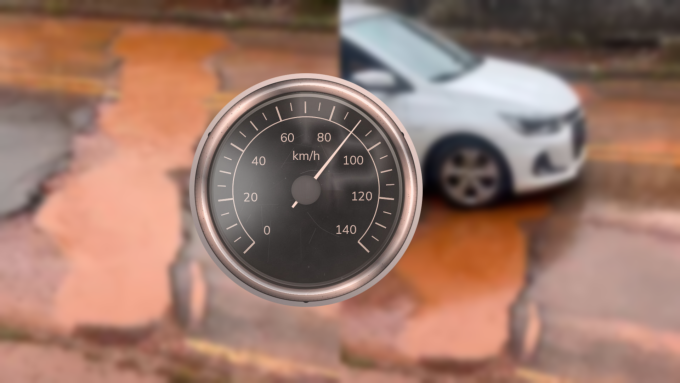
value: 90,km/h
